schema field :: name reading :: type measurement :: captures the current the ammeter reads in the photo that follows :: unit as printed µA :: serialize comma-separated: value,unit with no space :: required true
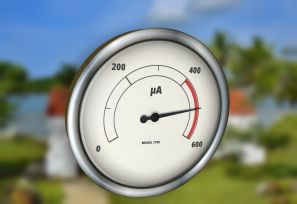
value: 500,µA
